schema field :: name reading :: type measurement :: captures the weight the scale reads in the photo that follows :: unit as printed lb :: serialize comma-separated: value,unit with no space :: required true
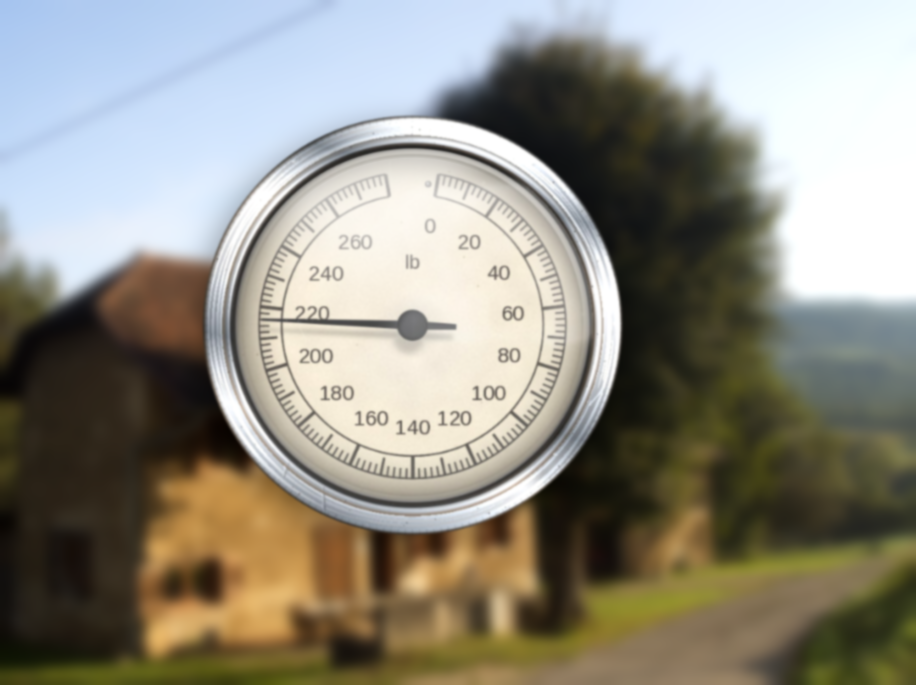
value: 216,lb
